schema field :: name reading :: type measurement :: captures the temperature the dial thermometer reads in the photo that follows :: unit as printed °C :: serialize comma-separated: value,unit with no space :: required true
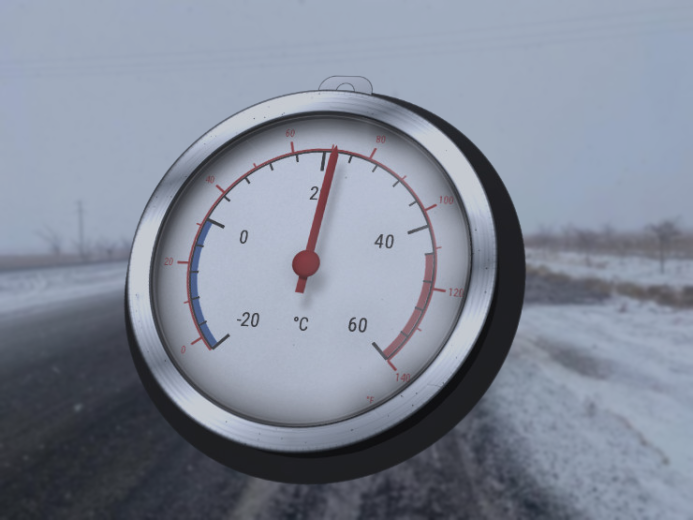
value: 22,°C
